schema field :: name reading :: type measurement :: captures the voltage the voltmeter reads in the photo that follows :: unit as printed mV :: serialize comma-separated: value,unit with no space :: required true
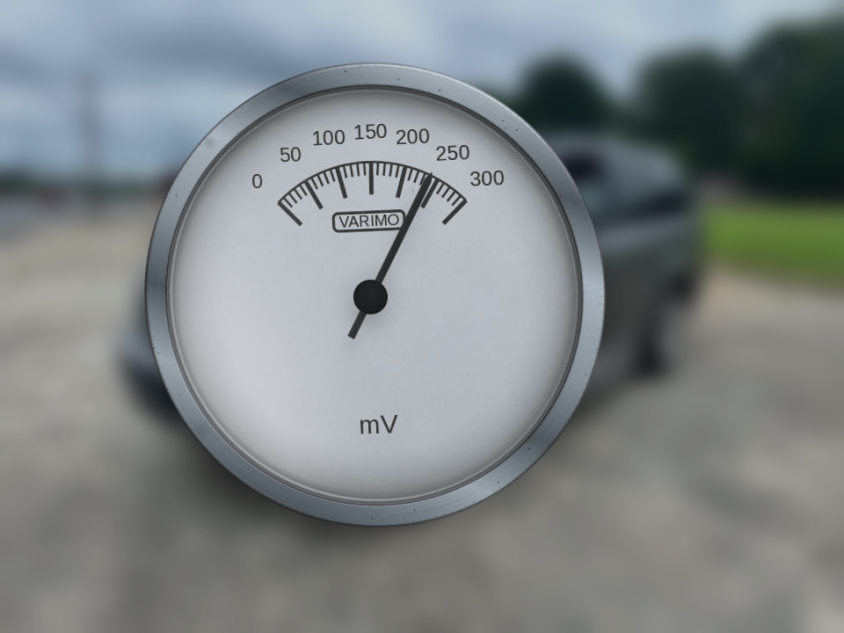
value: 240,mV
